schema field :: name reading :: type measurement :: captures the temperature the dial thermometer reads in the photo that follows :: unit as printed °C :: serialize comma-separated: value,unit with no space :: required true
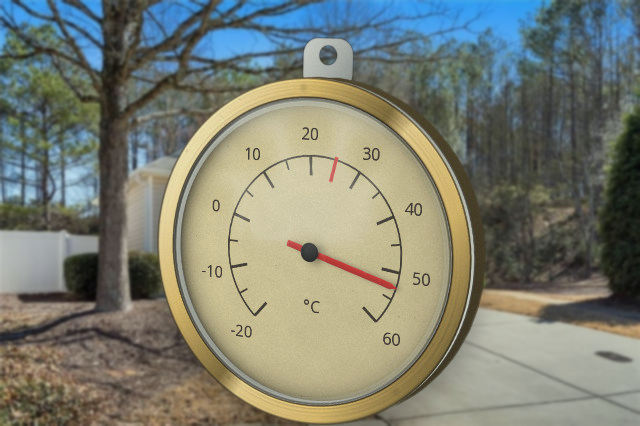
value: 52.5,°C
